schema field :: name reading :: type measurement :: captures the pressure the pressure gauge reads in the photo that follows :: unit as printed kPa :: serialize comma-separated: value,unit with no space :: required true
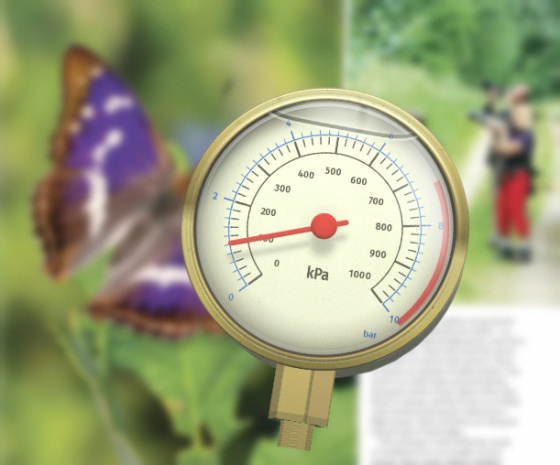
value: 100,kPa
